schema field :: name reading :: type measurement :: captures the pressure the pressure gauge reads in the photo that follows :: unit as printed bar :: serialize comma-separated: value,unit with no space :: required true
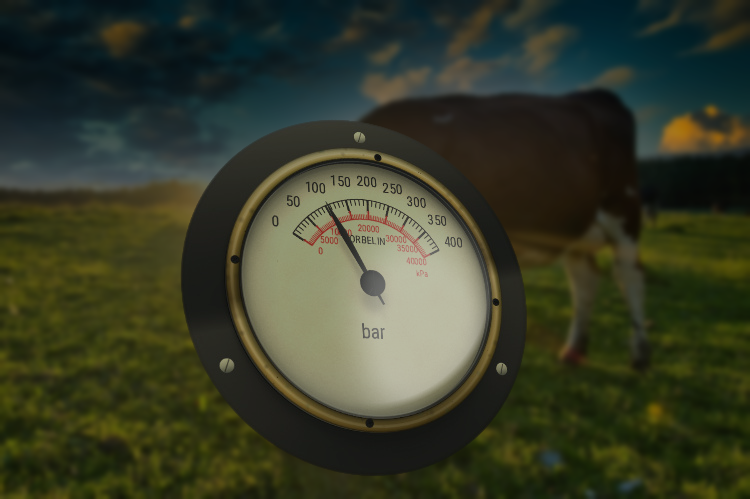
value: 100,bar
